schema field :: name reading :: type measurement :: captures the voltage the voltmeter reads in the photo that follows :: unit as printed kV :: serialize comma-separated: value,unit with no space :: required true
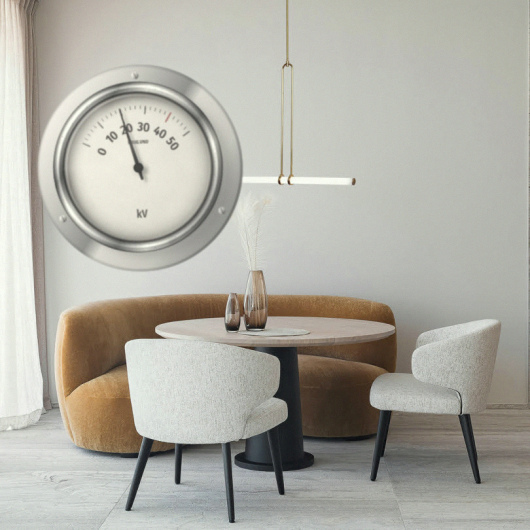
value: 20,kV
